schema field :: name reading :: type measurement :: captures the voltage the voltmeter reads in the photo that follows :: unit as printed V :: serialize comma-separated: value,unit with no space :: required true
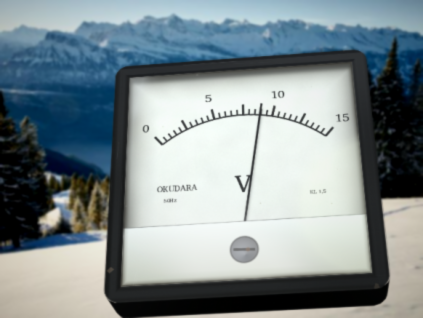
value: 9,V
